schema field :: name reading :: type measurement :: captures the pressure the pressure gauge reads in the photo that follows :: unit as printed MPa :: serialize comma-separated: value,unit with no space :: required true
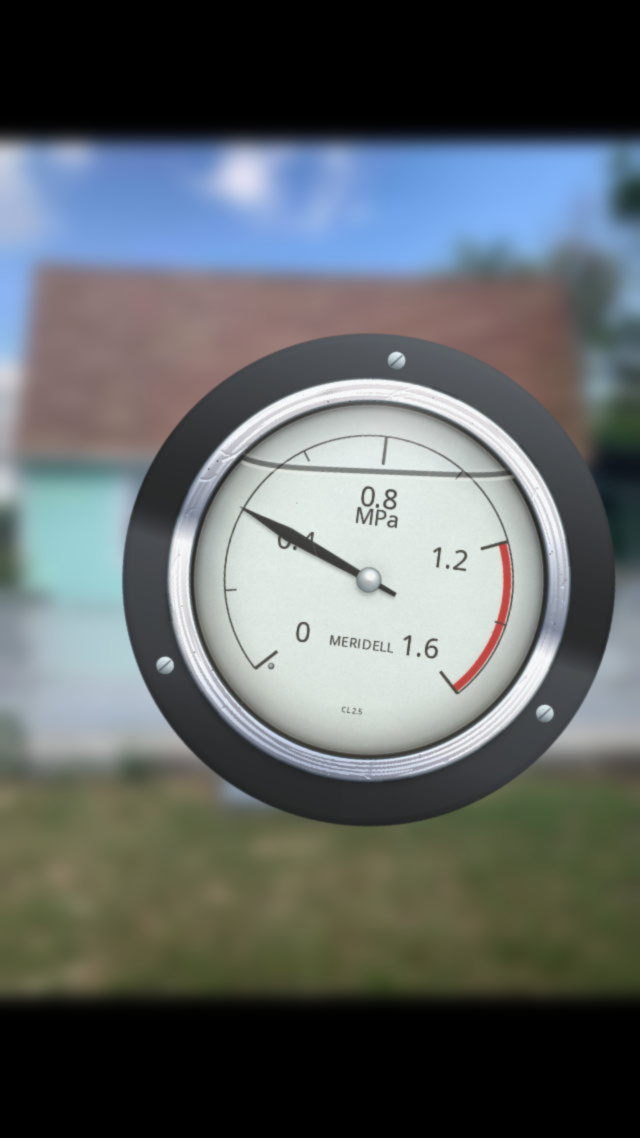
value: 0.4,MPa
